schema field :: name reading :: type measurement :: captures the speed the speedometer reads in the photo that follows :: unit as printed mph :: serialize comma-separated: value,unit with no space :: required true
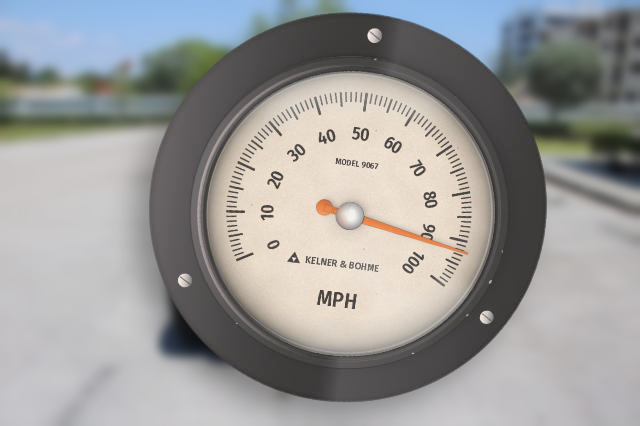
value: 92,mph
